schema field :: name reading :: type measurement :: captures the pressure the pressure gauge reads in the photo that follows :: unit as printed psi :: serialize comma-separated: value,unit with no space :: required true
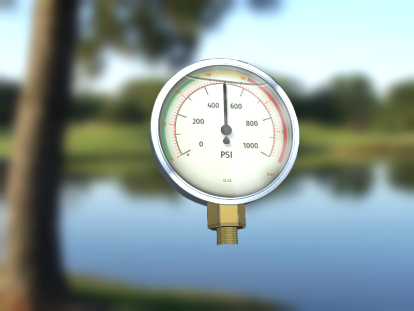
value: 500,psi
